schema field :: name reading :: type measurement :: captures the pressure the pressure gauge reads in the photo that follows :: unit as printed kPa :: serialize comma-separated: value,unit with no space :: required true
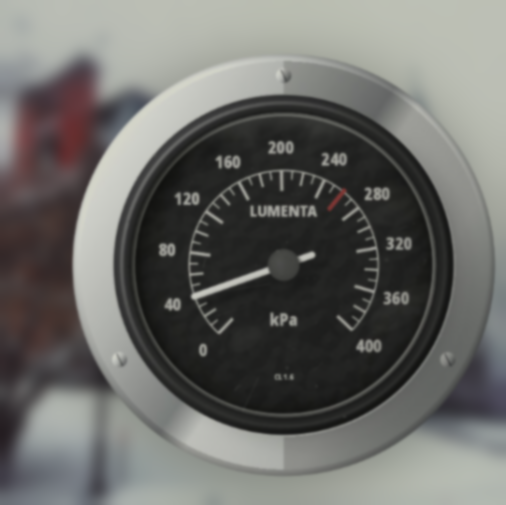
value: 40,kPa
